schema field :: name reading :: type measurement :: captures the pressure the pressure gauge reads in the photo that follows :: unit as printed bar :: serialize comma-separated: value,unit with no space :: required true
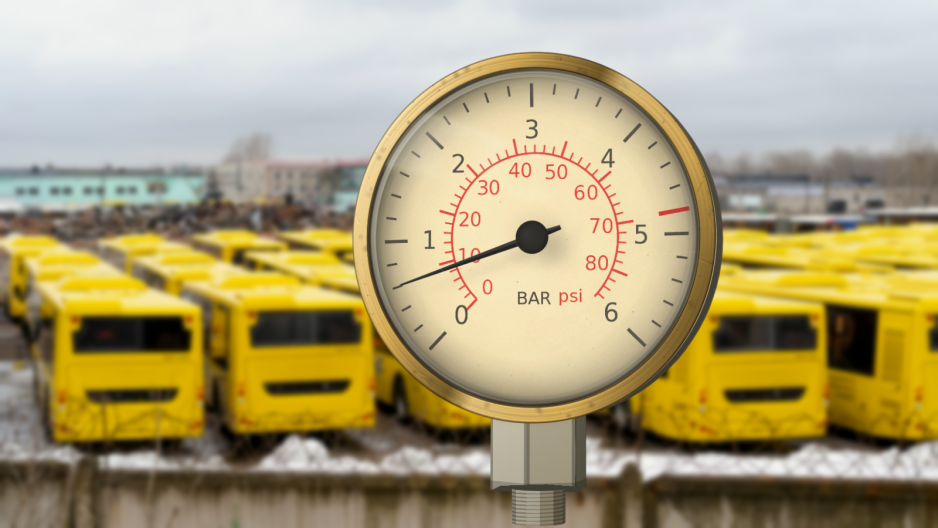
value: 0.6,bar
